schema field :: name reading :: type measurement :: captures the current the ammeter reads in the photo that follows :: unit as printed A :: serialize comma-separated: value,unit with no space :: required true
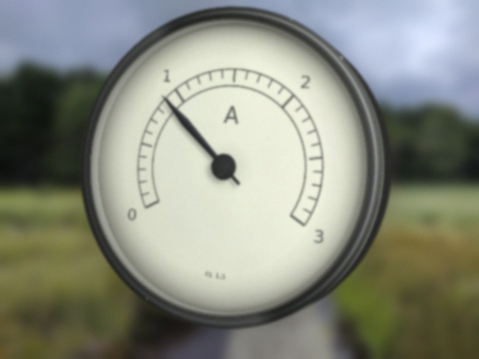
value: 0.9,A
